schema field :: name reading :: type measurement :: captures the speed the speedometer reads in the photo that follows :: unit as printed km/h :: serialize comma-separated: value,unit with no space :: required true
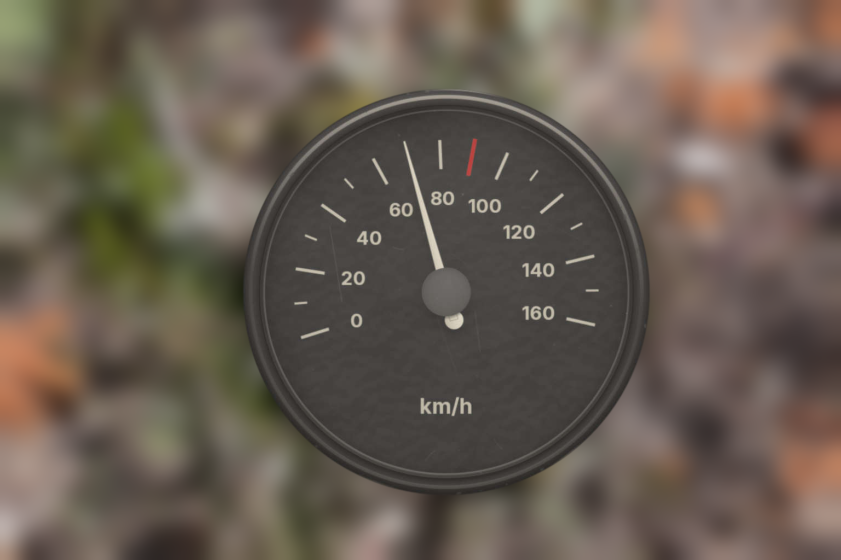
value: 70,km/h
